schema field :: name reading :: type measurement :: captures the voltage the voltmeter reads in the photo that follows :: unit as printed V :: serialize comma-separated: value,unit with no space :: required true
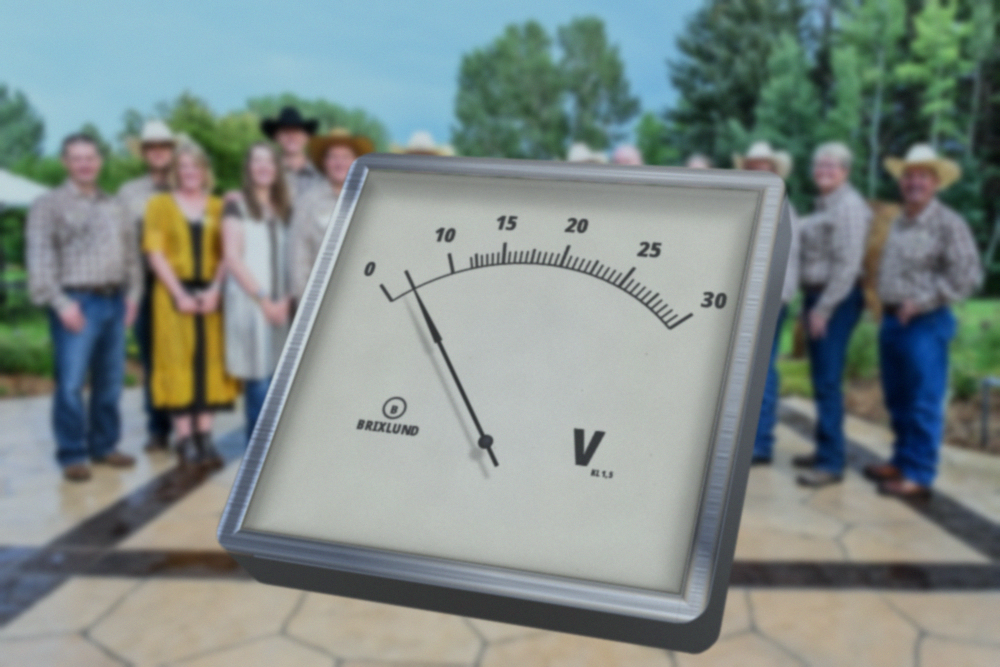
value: 5,V
